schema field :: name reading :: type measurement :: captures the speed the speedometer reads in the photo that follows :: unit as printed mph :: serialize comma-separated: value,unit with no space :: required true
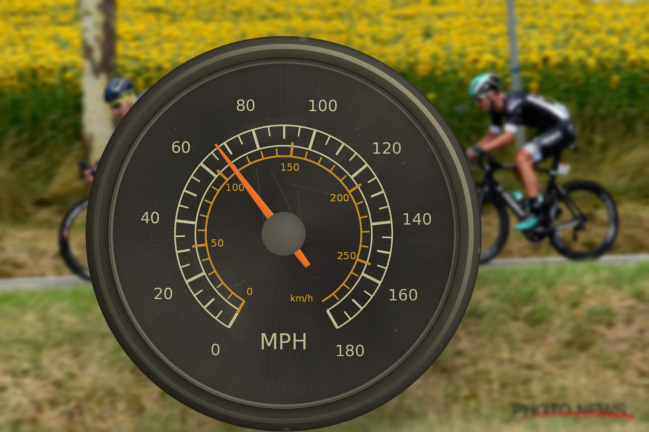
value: 67.5,mph
